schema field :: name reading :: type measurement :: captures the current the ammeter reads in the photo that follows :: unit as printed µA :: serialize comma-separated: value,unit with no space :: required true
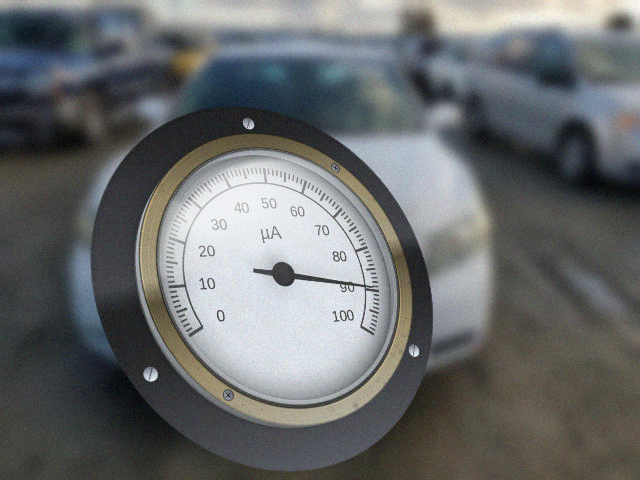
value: 90,µA
